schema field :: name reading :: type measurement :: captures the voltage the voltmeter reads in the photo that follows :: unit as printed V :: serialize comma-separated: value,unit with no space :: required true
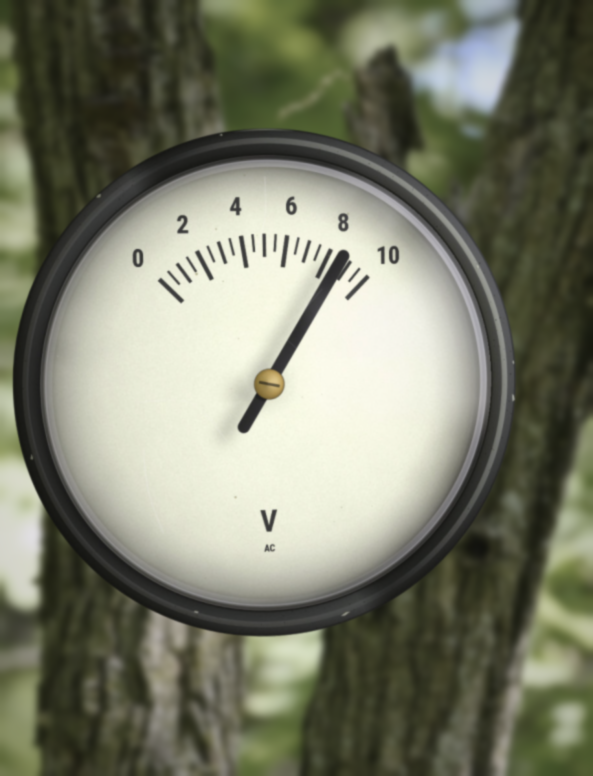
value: 8.5,V
